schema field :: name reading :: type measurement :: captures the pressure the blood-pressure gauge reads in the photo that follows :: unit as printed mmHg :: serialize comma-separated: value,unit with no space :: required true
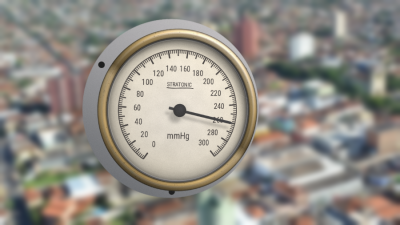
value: 260,mmHg
